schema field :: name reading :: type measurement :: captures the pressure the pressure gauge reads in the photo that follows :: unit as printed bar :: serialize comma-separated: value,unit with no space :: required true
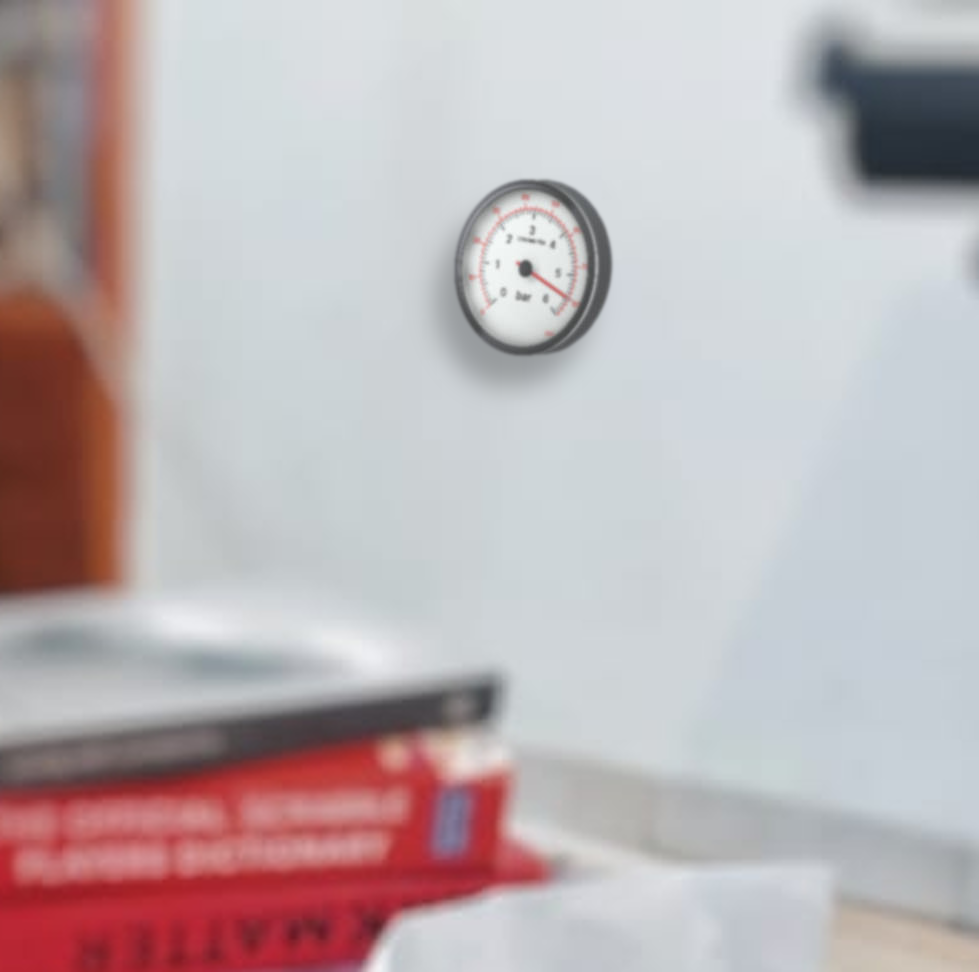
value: 5.5,bar
